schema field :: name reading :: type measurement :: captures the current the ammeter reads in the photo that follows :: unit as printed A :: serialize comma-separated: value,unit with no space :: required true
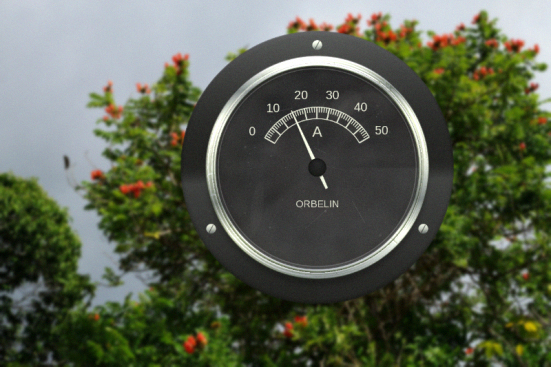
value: 15,A
